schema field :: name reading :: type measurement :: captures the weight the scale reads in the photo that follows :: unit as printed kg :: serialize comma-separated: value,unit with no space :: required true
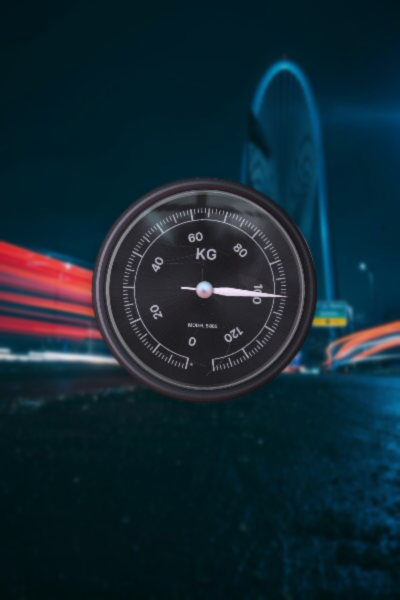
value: 100,kg
